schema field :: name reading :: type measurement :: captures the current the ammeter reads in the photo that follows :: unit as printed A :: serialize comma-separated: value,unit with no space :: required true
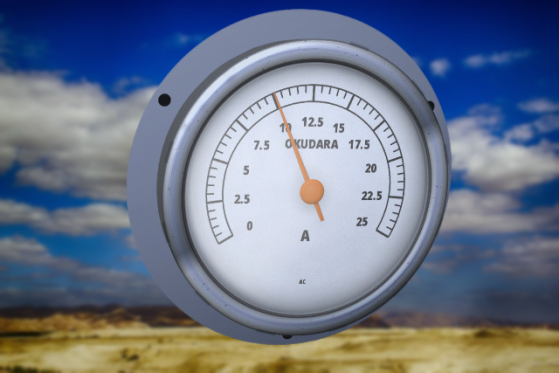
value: 10,A
